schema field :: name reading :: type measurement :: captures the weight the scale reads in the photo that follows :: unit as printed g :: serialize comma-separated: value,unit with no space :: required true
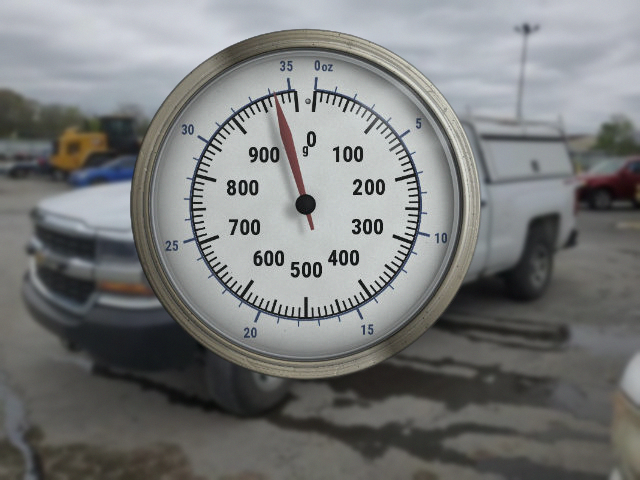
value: 970,g
